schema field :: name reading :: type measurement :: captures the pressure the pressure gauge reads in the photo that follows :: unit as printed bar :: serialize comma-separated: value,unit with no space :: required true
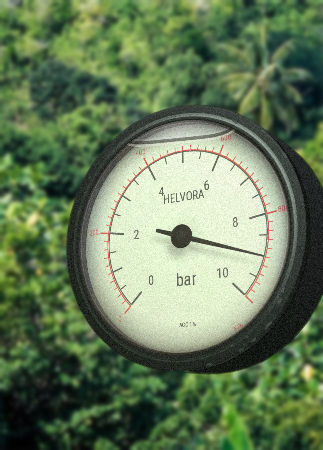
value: 9,bar
